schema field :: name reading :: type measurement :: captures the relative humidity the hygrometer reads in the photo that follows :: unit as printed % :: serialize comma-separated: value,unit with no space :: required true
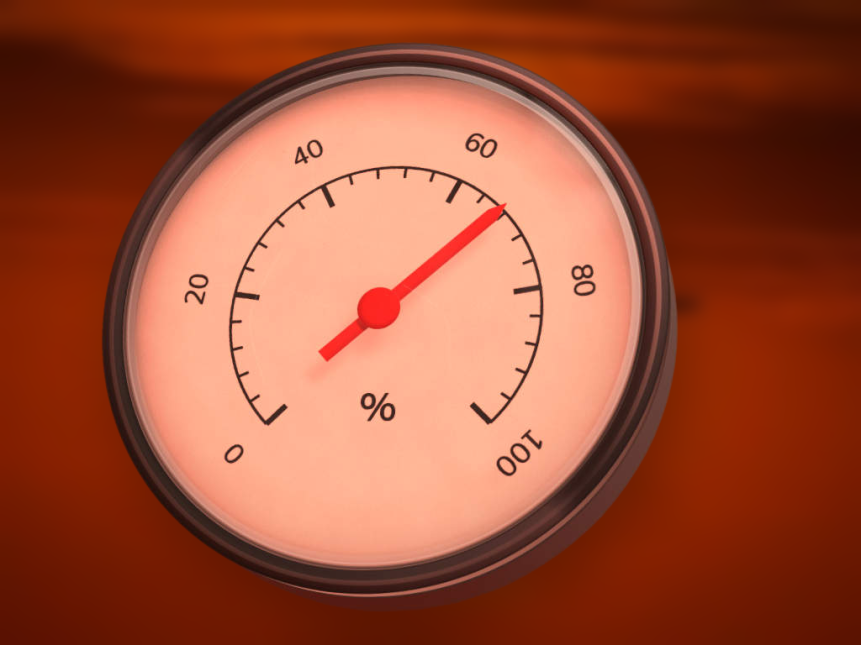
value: 68,%
